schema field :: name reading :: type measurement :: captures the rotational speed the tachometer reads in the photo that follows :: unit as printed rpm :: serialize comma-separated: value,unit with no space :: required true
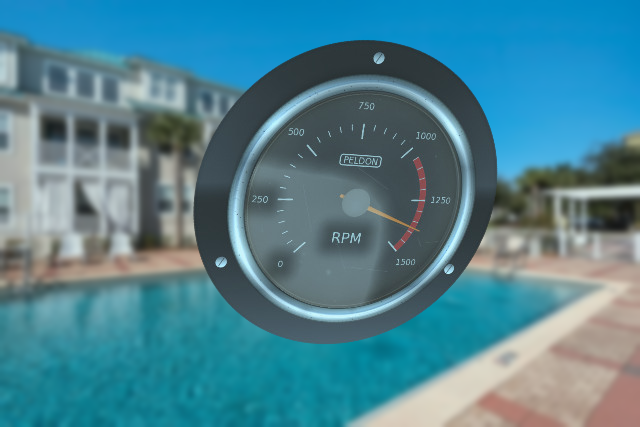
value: 1375,rpm
